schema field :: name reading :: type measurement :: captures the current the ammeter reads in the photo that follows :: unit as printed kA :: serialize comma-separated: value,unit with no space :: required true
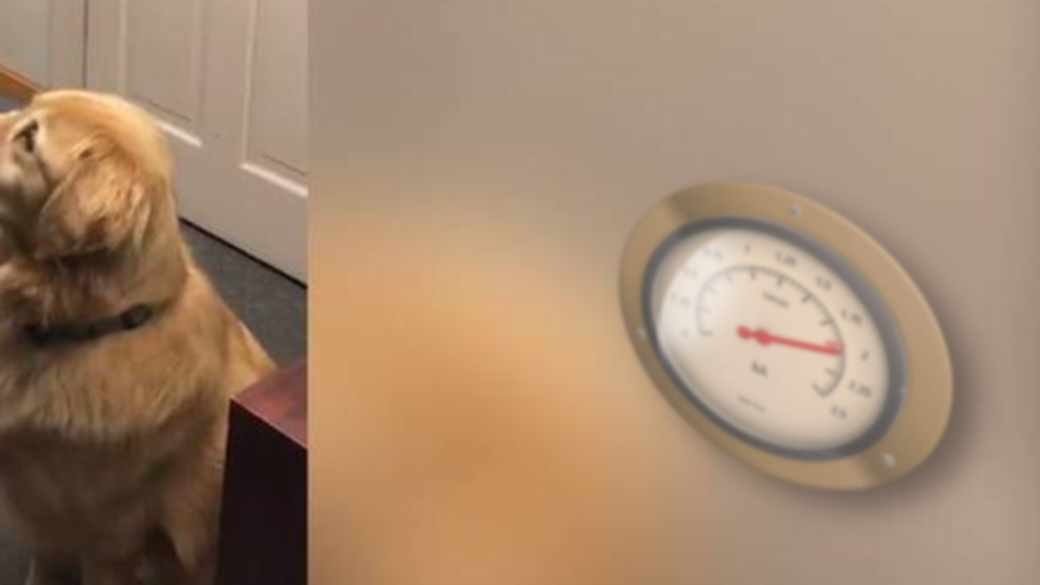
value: 2,kA
